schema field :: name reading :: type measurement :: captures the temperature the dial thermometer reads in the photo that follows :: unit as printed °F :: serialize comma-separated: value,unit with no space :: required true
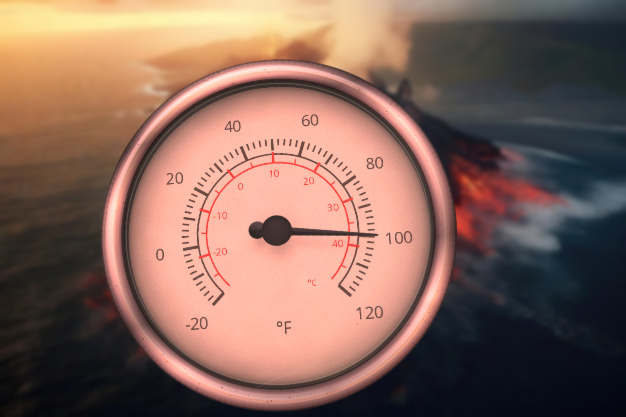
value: 100,°F
